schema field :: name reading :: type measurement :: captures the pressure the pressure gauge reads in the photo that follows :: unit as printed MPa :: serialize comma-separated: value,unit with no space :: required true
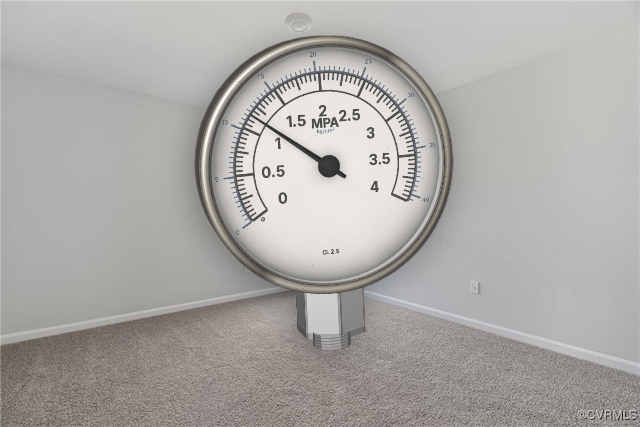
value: 1.15,MPa
